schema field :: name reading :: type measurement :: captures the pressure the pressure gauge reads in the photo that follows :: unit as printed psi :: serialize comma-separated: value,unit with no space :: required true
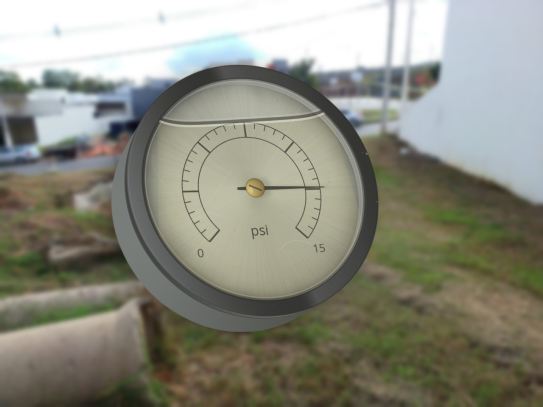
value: 12.5,psi
